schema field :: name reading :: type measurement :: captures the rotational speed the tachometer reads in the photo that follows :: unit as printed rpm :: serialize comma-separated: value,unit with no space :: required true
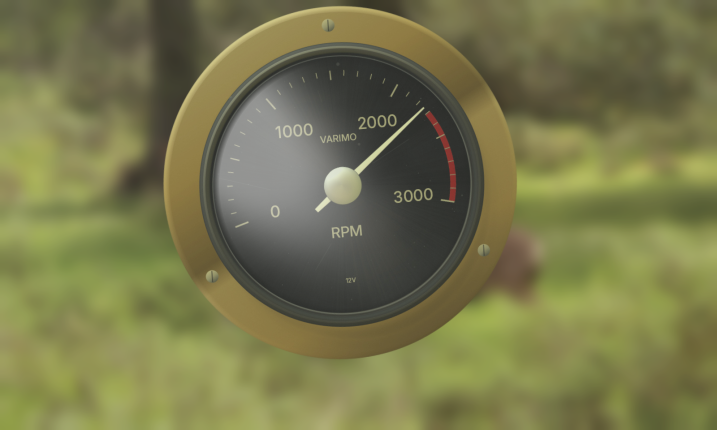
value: 2250,rpm
